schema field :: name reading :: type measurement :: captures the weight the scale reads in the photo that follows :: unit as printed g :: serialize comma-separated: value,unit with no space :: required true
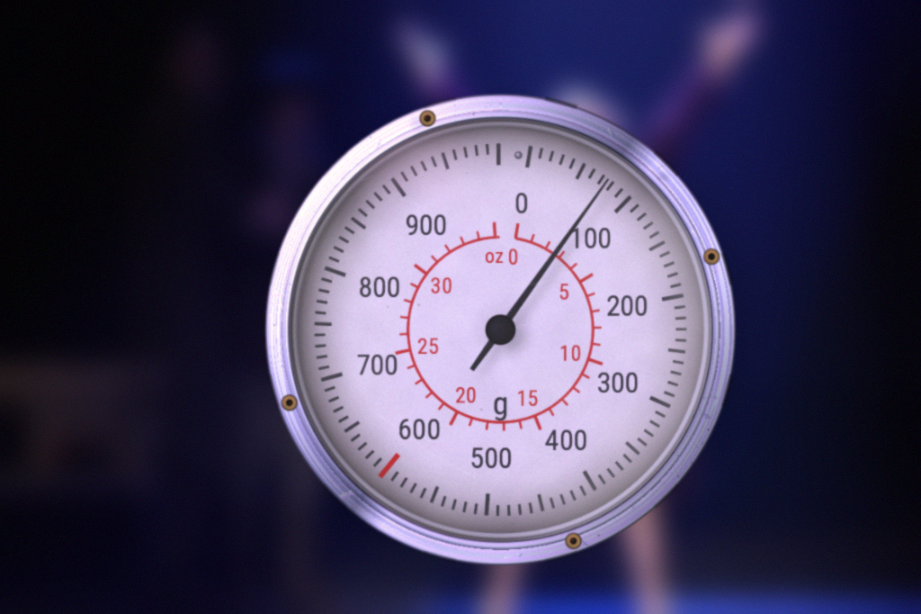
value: 75,g
